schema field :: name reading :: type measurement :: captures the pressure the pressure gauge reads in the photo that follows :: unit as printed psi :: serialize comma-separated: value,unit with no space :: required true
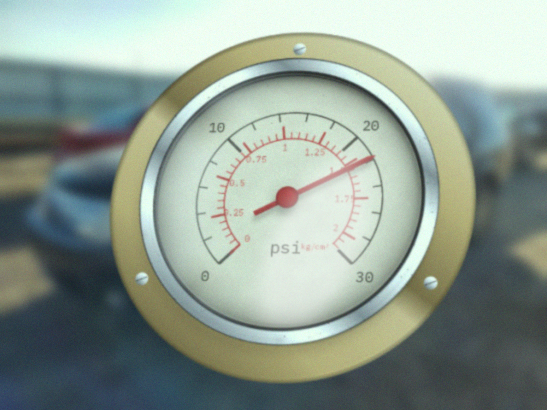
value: 22,psi
